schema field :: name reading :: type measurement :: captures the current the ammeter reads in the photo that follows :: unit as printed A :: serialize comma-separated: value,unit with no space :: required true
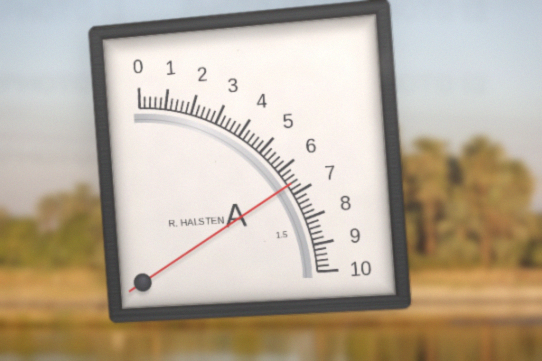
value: 6.6,A
